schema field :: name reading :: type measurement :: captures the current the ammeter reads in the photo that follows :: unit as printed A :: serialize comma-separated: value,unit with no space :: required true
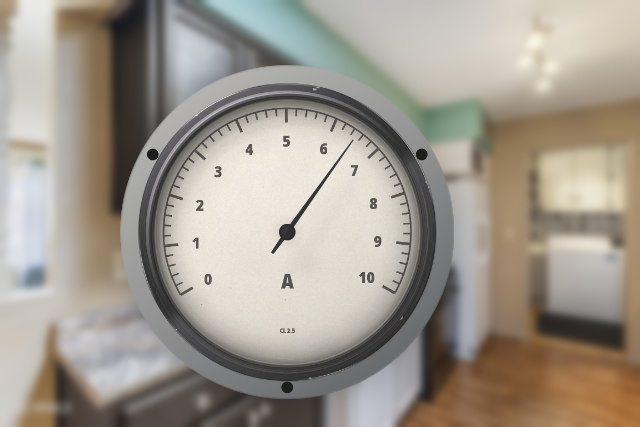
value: 6.5,A
